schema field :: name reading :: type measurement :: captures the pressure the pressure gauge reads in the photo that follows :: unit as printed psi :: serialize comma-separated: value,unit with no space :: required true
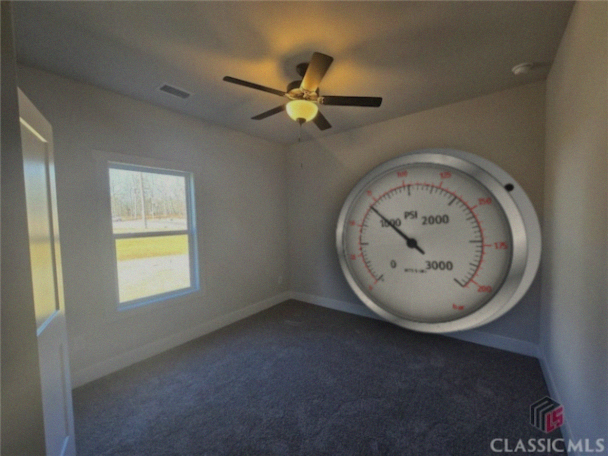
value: 1000,psi
